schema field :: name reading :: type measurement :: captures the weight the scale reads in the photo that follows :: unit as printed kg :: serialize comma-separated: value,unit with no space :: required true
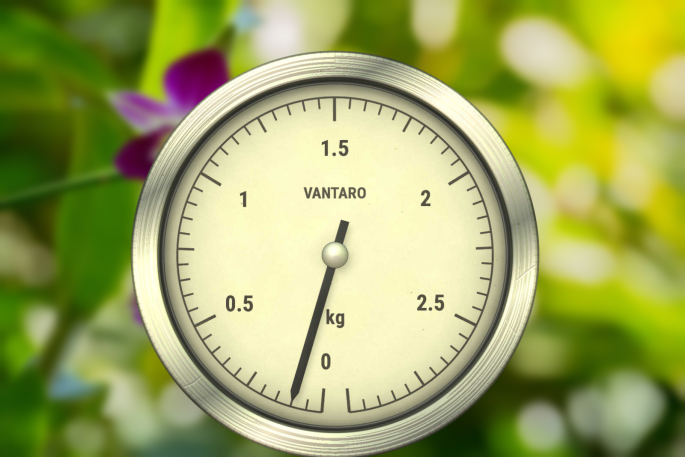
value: 0.1,kg
